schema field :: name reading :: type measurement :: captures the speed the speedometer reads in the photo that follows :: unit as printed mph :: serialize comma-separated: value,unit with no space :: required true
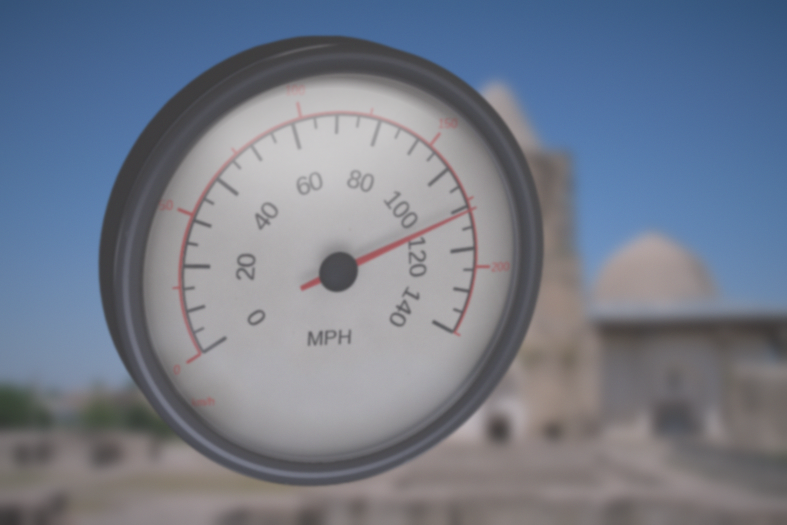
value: 110,mph
